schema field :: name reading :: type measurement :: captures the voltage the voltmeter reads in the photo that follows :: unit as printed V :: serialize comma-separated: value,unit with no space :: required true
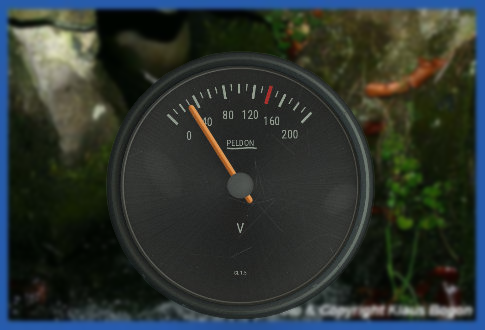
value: 30,V
